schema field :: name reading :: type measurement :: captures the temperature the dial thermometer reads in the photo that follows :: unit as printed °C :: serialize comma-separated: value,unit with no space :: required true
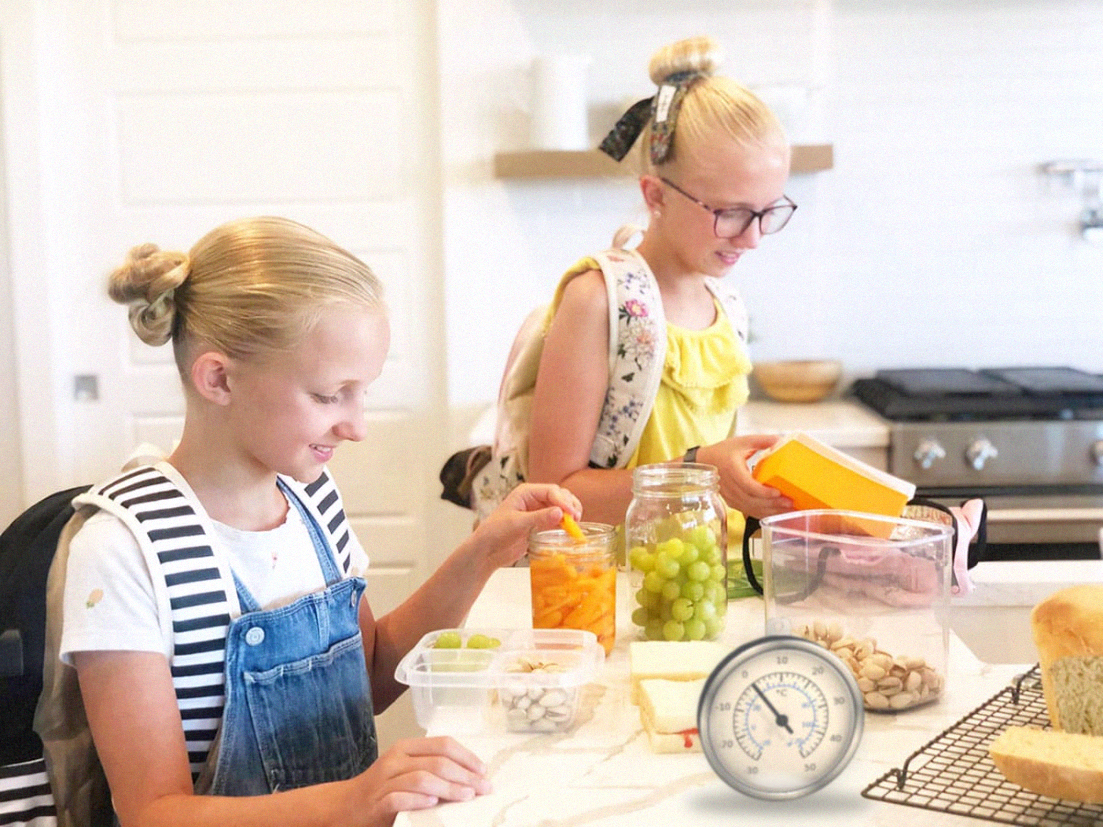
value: 0,°C
